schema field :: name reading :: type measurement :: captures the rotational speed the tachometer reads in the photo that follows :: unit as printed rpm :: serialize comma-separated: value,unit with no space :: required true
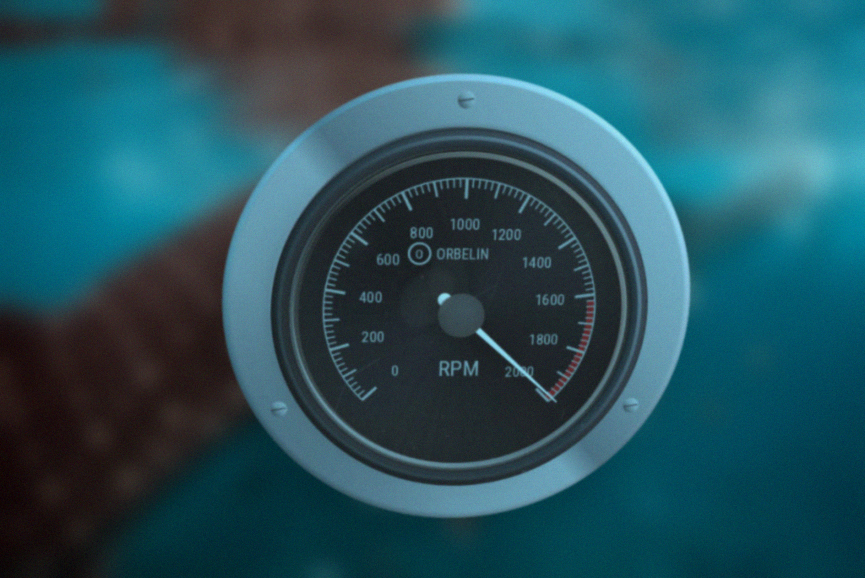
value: 1980,rpm
